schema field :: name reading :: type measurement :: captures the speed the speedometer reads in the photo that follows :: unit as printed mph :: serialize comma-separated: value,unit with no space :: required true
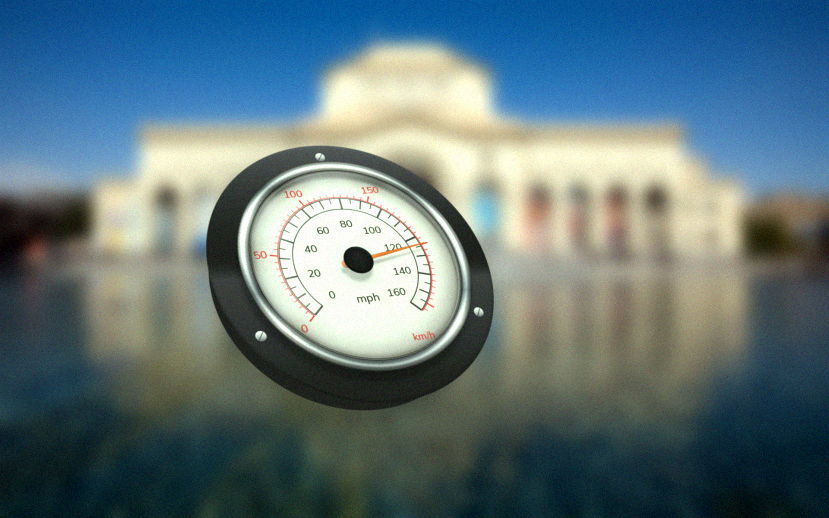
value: 125,mph
